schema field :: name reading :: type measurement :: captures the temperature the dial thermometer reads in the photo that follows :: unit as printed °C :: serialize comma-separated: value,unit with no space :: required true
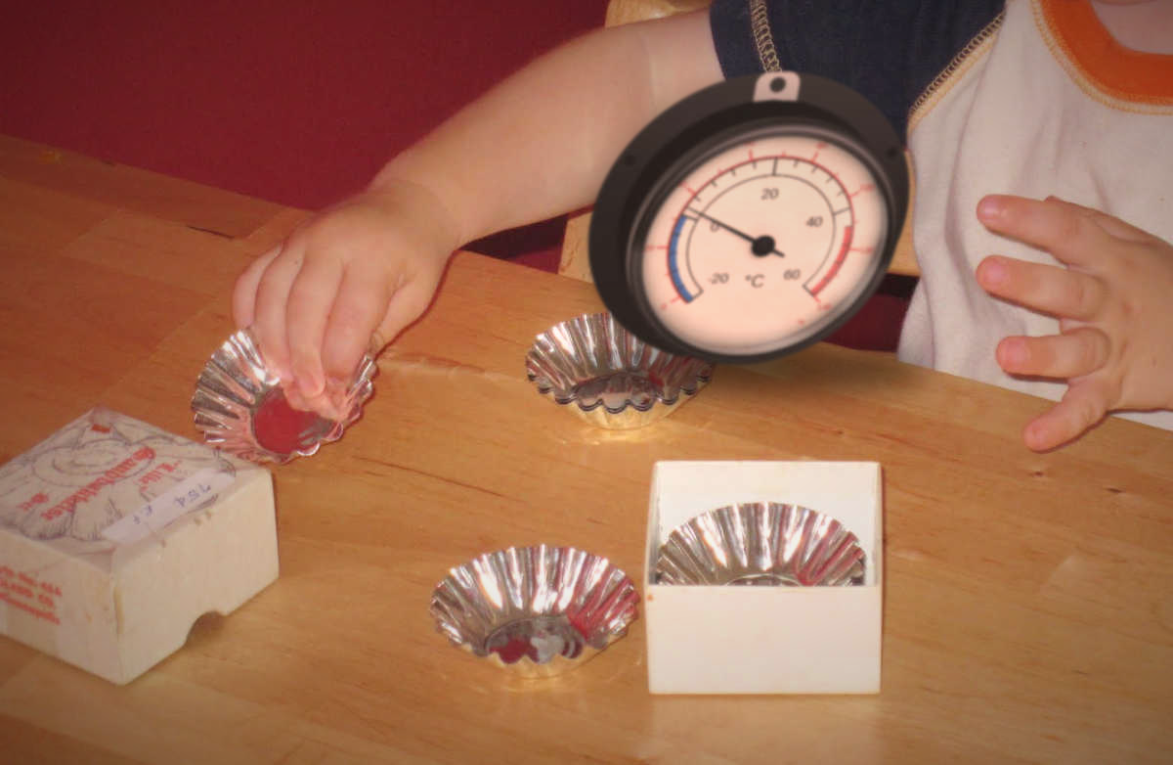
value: 2,°C
